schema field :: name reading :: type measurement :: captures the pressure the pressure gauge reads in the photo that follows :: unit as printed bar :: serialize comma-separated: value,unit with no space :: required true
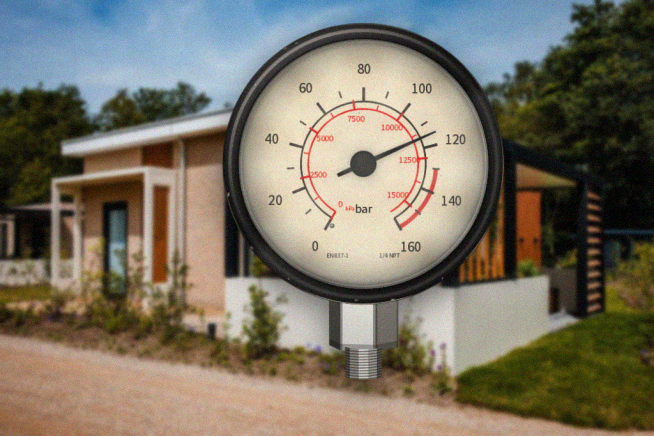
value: 115,bar
